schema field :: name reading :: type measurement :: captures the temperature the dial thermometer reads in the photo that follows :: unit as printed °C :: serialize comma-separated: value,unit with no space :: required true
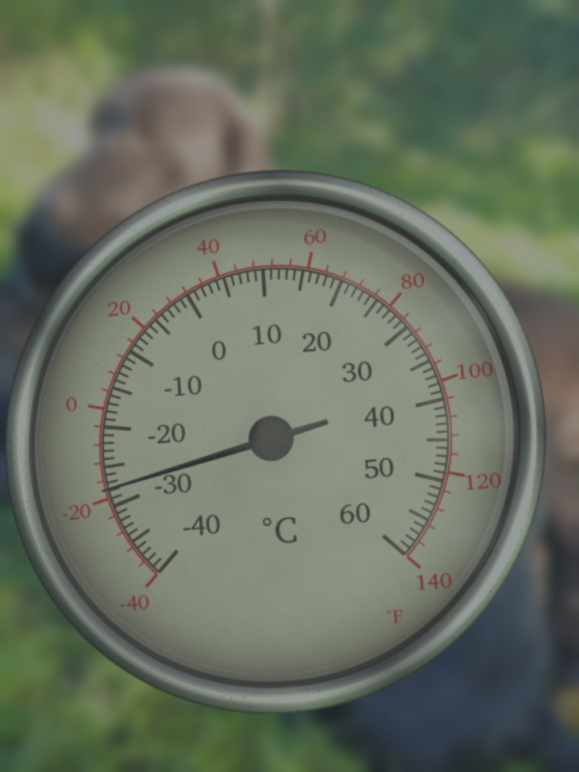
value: -28,°C
